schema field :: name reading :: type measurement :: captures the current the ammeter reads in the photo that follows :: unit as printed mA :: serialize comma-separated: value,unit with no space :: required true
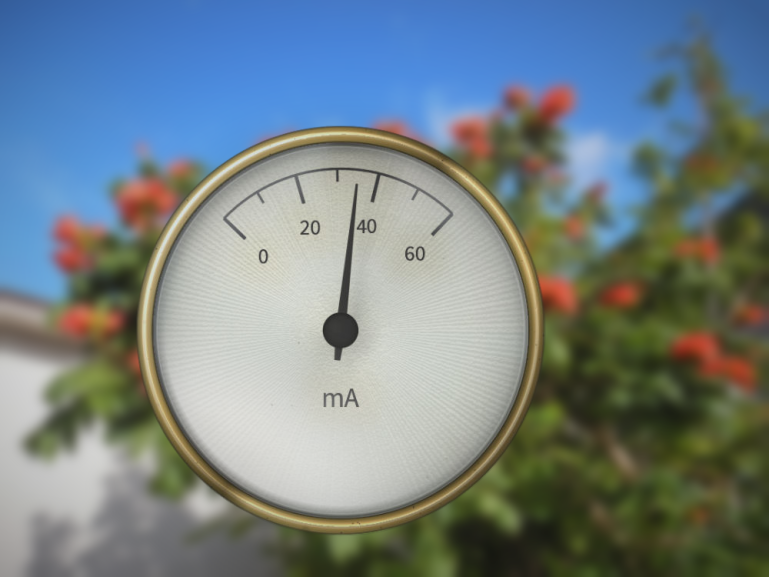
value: 35,mA
